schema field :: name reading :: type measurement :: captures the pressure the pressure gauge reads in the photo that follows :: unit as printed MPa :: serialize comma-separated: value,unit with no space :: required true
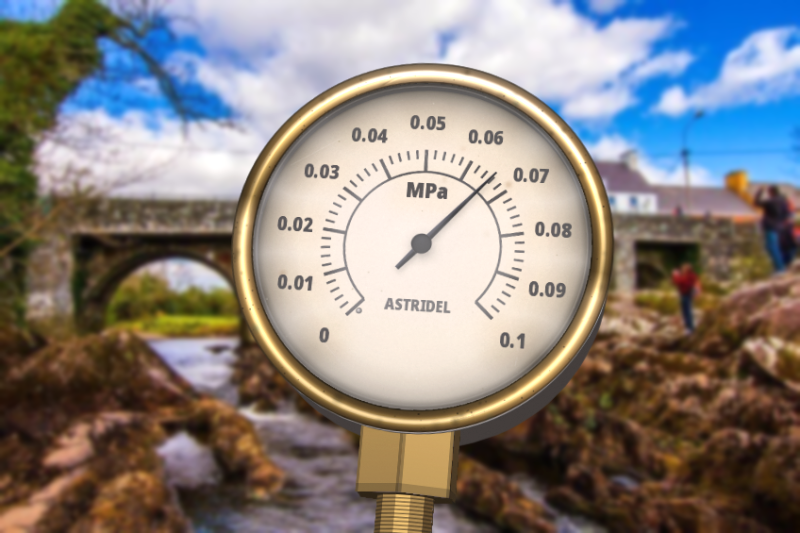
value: 0.066,MPa
